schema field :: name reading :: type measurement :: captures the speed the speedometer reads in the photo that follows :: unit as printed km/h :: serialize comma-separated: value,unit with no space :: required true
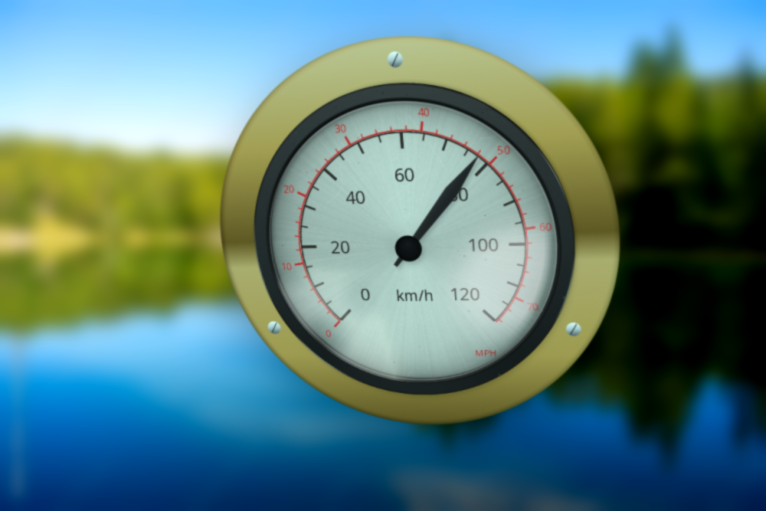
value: 77.5,km/h
